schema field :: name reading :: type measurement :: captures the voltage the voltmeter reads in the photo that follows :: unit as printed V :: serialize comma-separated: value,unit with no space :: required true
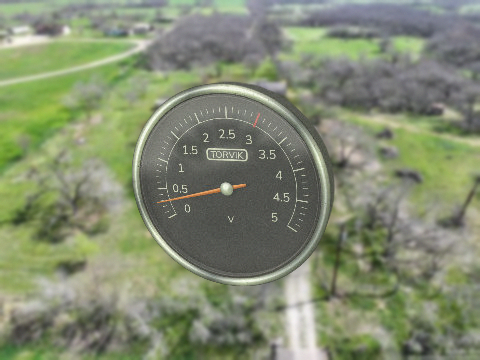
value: 0.3,V
